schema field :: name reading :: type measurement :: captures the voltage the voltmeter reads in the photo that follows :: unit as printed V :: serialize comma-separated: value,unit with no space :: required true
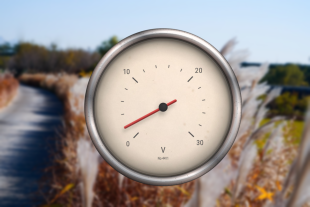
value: 2,V
